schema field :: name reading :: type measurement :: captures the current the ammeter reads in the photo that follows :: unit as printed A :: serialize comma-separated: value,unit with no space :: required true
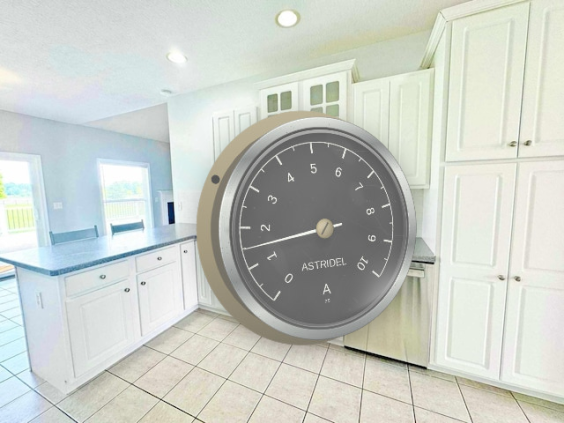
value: 1.5,A
